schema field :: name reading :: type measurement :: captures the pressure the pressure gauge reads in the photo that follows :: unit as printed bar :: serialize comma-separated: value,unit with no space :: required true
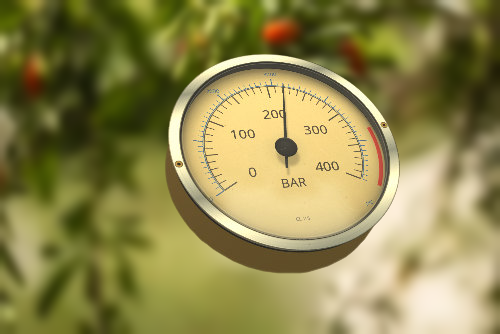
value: 220,bar
